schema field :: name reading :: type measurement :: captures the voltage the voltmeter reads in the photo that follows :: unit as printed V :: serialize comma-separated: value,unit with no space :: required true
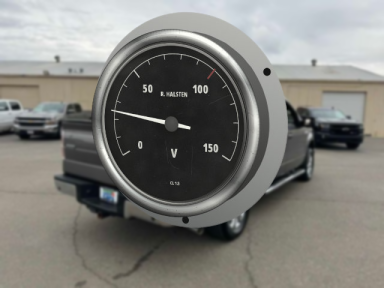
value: 25,V
